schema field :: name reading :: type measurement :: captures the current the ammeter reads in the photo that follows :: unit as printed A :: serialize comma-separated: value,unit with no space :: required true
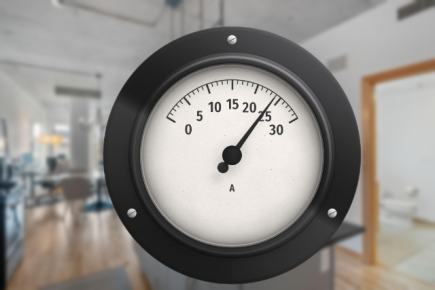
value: 24,A
